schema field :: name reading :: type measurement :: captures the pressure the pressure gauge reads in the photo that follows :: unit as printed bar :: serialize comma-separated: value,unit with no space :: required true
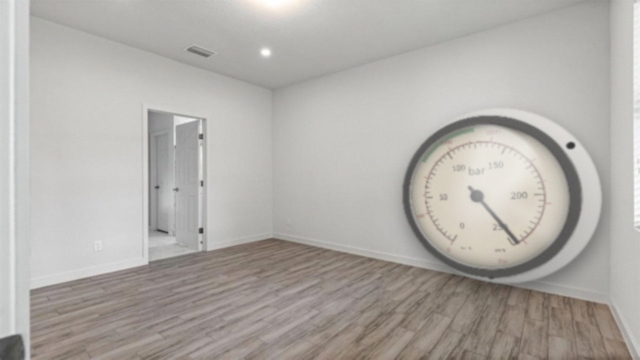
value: 245,bar
